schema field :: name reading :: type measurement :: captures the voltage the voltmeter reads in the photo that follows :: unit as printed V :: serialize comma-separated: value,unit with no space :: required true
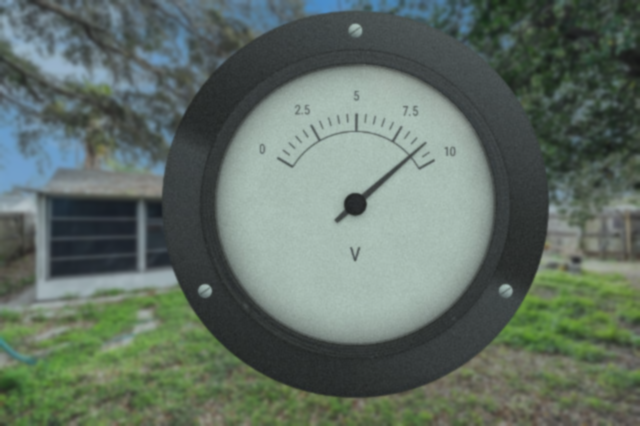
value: 9,V
